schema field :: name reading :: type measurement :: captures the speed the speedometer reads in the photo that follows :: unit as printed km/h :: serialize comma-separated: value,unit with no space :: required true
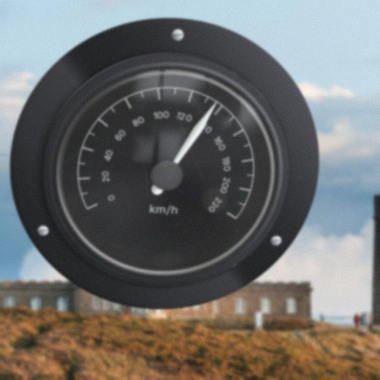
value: 135,km/h
